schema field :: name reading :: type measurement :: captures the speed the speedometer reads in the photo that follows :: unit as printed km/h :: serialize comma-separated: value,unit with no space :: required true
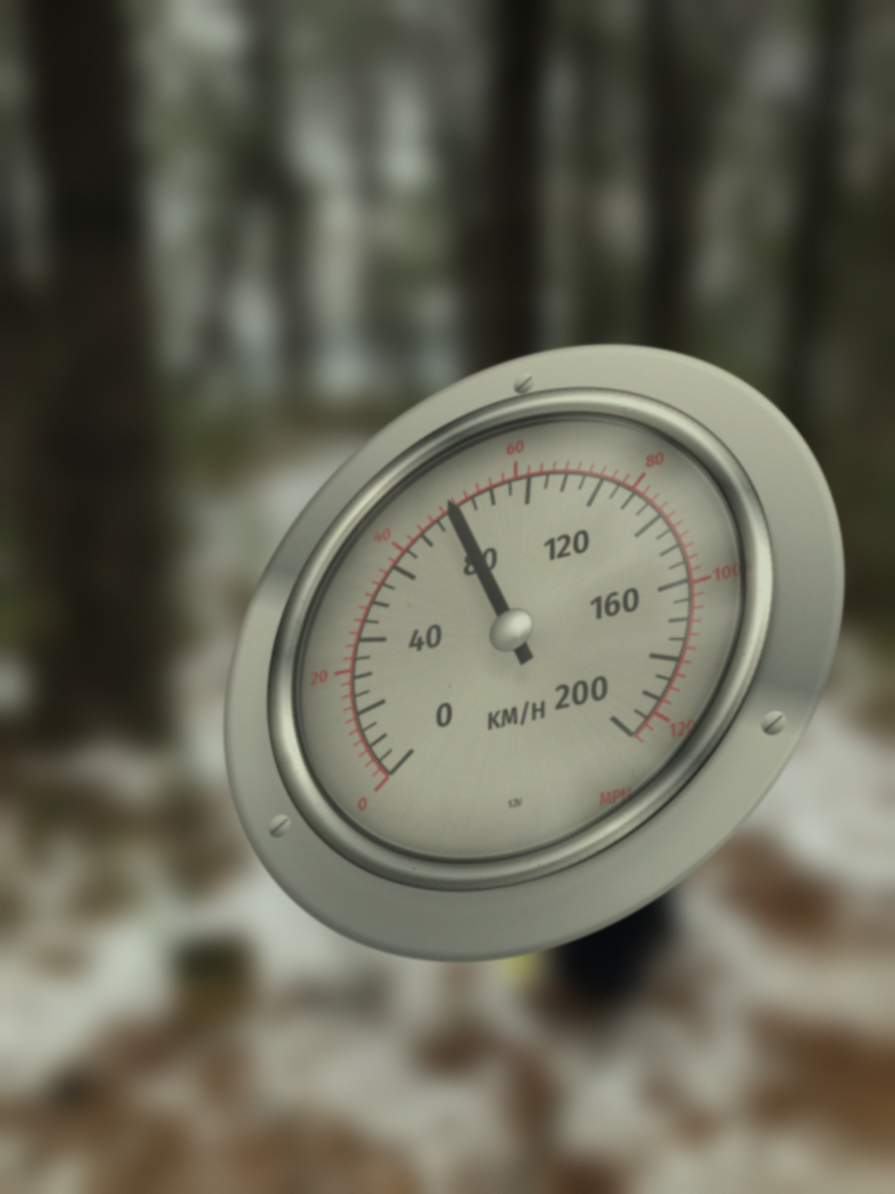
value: 80,km/h
